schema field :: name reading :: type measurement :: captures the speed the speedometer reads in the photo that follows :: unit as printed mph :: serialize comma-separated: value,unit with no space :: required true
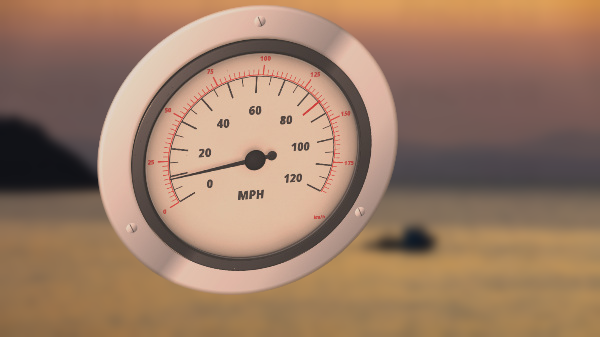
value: 10,mph
